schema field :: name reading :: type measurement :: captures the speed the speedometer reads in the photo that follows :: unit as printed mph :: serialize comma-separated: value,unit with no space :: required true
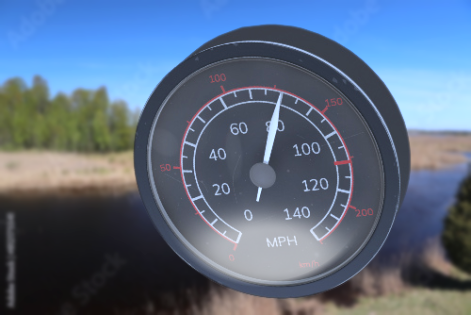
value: 80,mph
